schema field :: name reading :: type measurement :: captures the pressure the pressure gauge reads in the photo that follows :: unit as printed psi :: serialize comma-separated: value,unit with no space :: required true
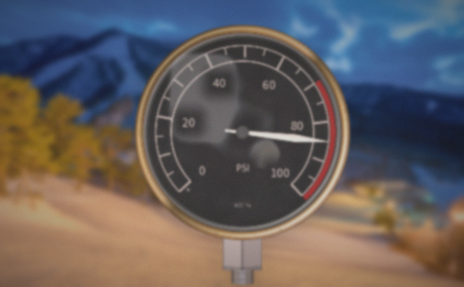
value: 85,psi
